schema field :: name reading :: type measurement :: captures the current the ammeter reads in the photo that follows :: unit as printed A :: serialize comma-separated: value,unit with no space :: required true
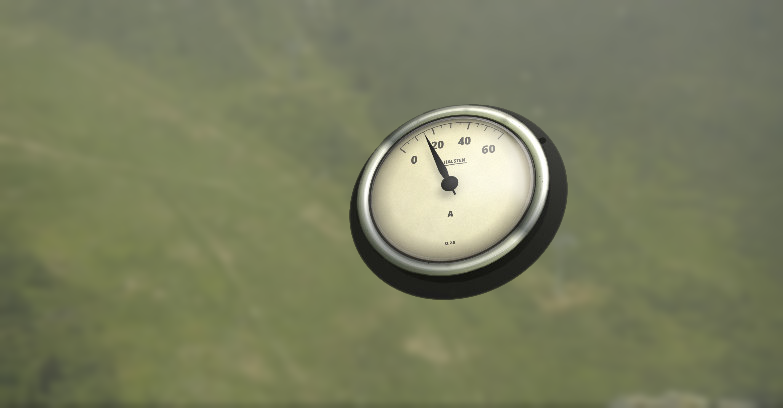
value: 15,A
